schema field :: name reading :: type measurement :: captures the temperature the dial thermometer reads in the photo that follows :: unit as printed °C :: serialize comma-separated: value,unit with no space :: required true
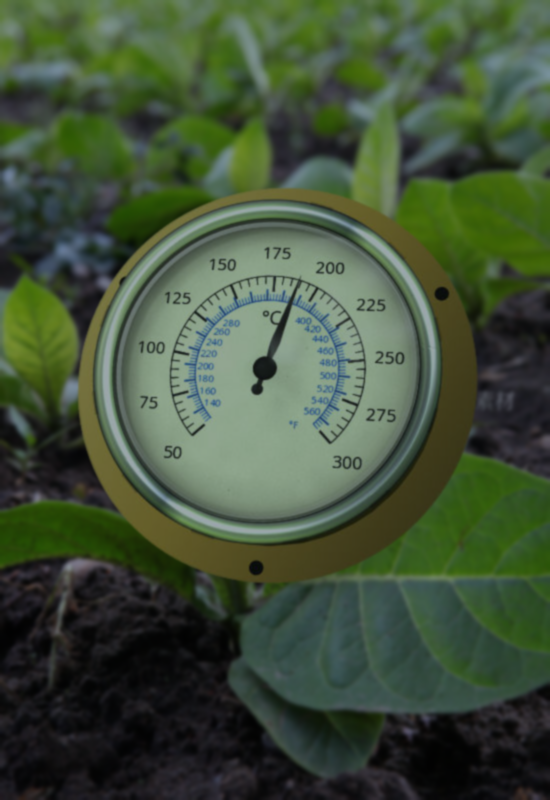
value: 190,°C
